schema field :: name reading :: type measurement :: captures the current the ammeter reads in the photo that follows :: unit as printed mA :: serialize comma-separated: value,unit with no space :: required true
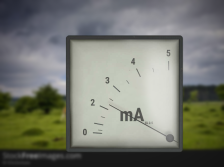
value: 2.25,mA
